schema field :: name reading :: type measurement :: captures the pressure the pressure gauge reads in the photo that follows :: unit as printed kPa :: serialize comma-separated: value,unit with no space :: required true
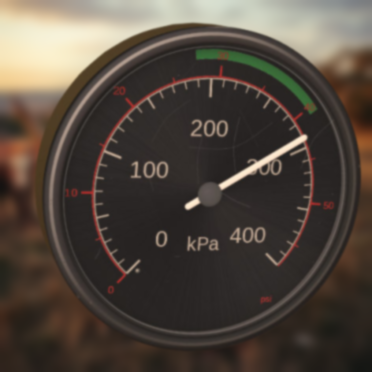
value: 290,kPa
